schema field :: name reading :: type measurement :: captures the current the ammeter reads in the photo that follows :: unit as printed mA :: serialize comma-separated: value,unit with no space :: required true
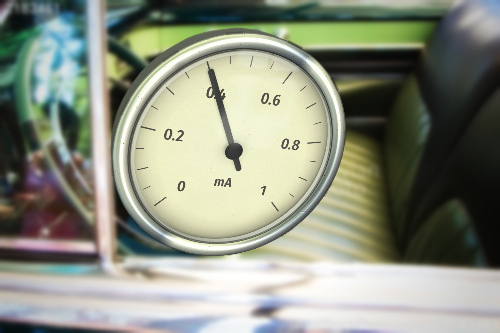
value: 0.4,mA
